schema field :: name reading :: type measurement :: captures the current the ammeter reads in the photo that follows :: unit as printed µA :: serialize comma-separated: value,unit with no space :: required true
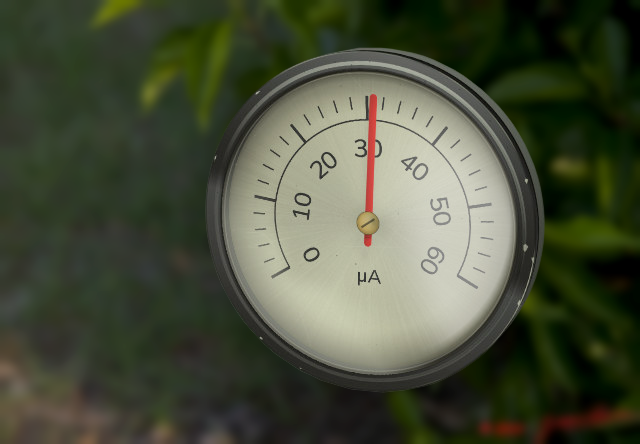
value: 31,µA
